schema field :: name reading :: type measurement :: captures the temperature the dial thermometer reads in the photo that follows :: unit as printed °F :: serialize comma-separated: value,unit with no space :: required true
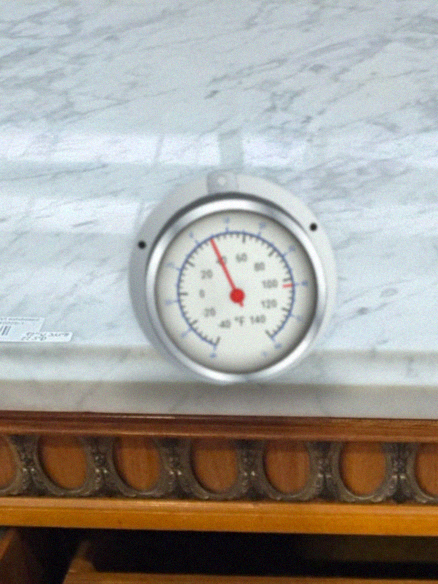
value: 40,°F
